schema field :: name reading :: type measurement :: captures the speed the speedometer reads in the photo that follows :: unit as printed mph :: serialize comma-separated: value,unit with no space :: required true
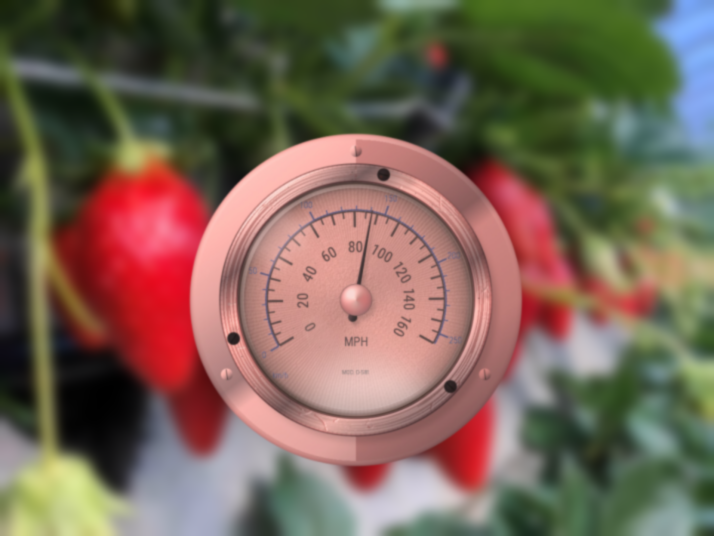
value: 87.5,mph
